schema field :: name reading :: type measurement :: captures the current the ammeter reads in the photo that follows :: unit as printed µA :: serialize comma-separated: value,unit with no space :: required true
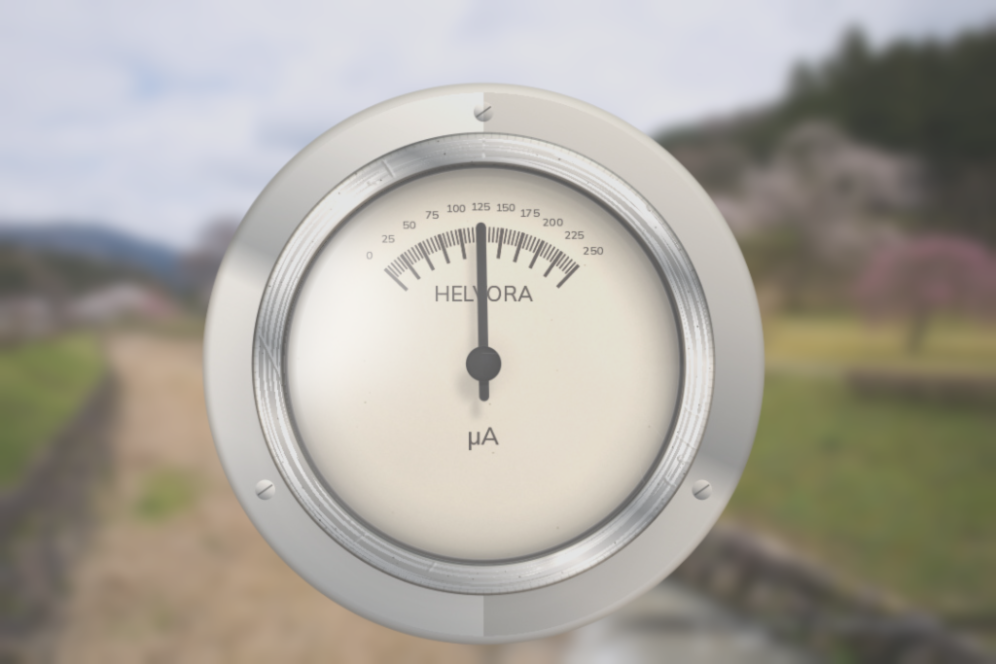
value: 125,µA
